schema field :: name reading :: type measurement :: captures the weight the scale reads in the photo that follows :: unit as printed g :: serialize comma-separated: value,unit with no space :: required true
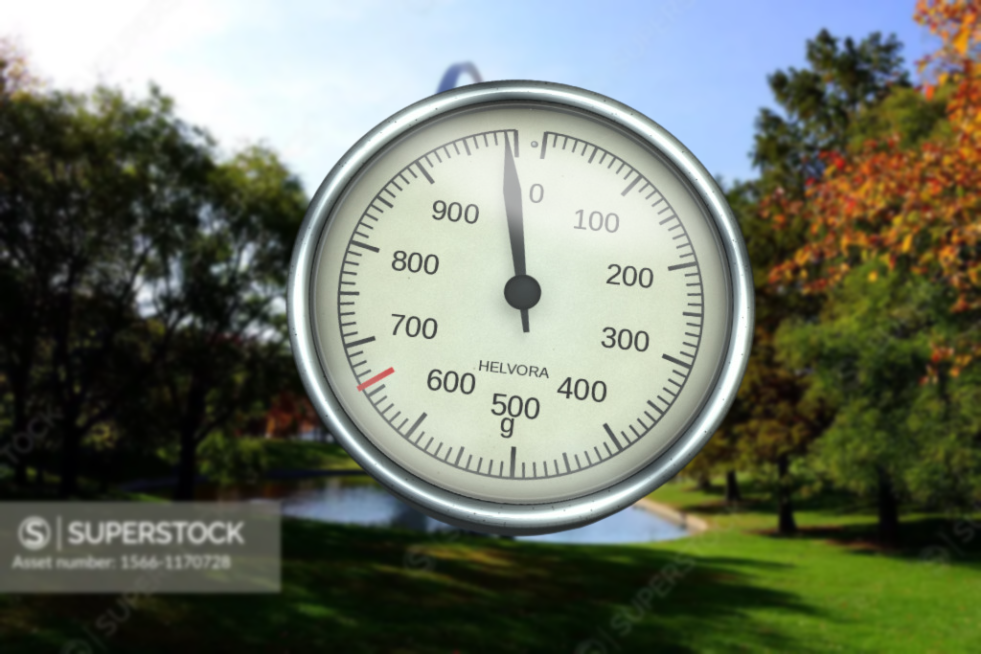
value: 990,g
